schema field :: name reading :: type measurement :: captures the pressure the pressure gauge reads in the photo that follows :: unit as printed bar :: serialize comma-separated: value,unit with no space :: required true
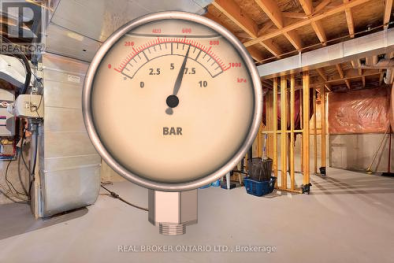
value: 6.5,bar
